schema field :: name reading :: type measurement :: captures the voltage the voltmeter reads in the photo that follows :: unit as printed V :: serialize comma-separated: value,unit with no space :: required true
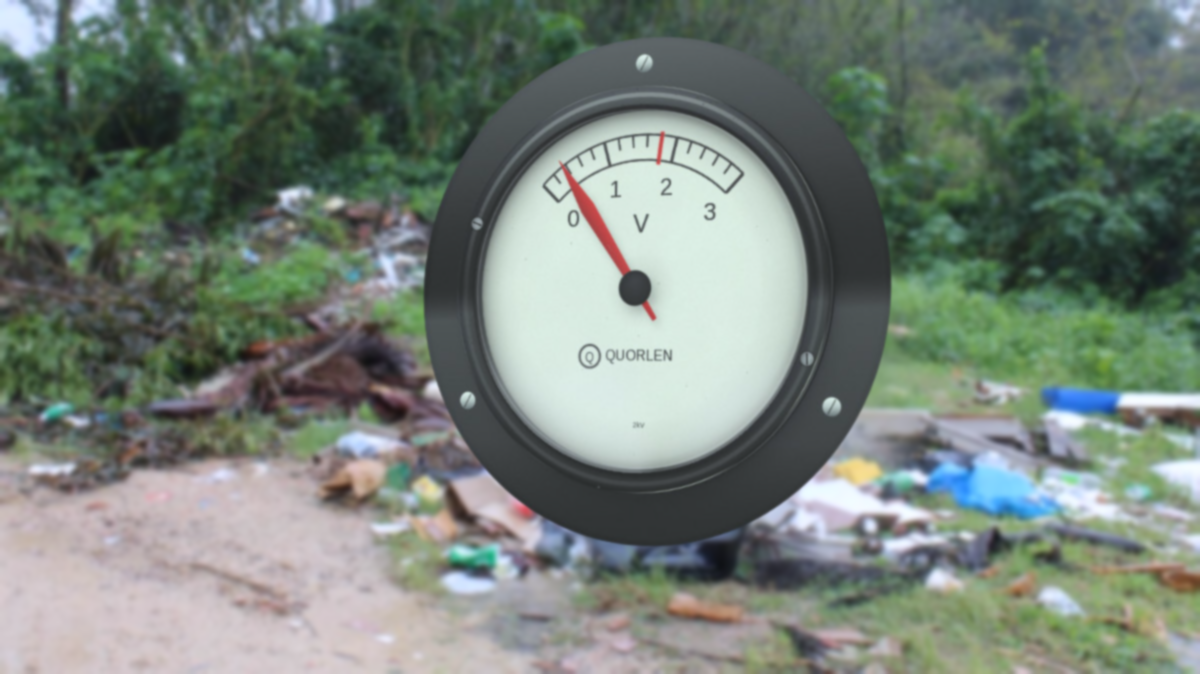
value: 0.4,V
